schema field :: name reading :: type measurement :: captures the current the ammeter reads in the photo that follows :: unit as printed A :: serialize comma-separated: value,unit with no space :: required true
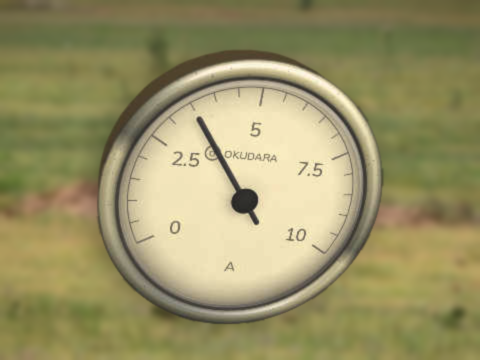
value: 3.5,A
